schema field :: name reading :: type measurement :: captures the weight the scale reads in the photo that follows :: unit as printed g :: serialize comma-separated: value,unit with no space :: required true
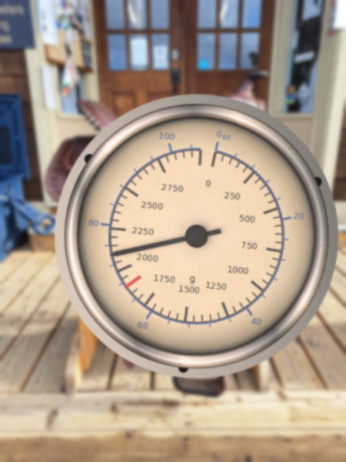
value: 2100,g
